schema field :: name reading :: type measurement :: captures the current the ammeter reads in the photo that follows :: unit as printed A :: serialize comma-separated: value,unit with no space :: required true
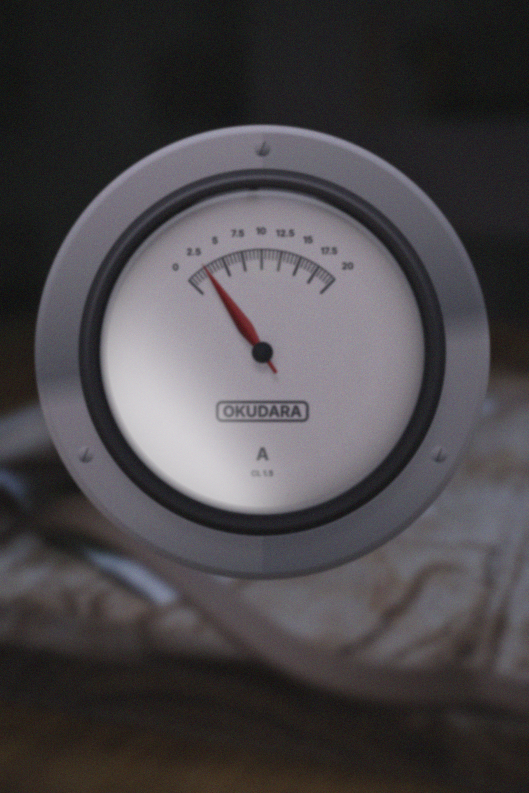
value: 2.5,A
